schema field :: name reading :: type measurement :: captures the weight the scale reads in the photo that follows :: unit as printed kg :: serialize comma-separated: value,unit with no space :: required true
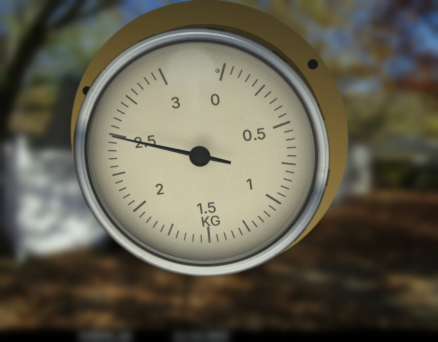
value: 2.5,kg
